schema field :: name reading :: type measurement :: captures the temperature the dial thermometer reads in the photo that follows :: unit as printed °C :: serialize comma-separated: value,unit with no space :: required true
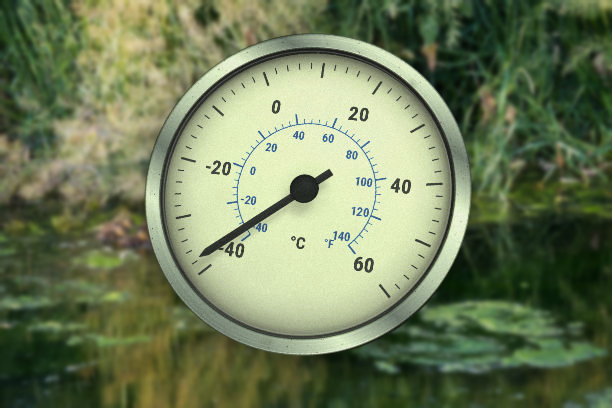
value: -38,°C
